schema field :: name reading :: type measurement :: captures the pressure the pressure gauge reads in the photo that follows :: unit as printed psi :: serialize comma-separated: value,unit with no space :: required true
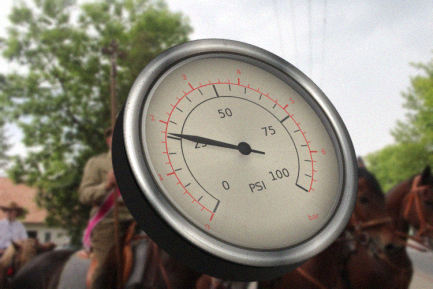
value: 25,psi
